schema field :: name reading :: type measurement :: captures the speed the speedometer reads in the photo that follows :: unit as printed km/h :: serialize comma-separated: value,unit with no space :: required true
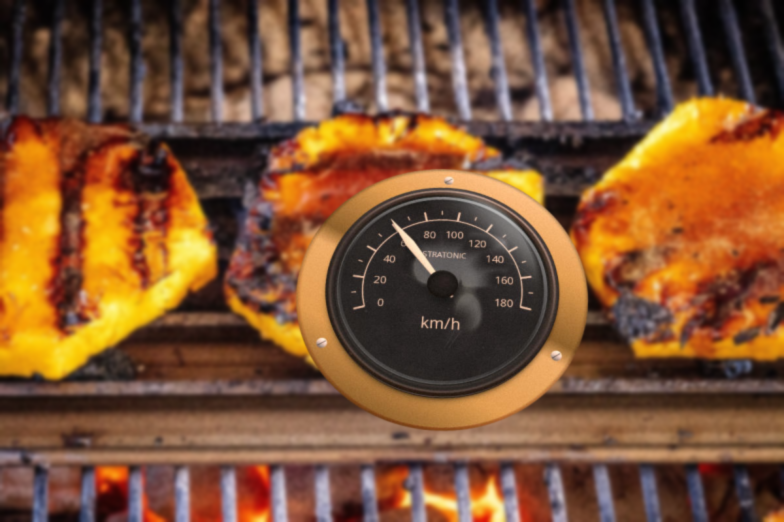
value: 60,km/h
